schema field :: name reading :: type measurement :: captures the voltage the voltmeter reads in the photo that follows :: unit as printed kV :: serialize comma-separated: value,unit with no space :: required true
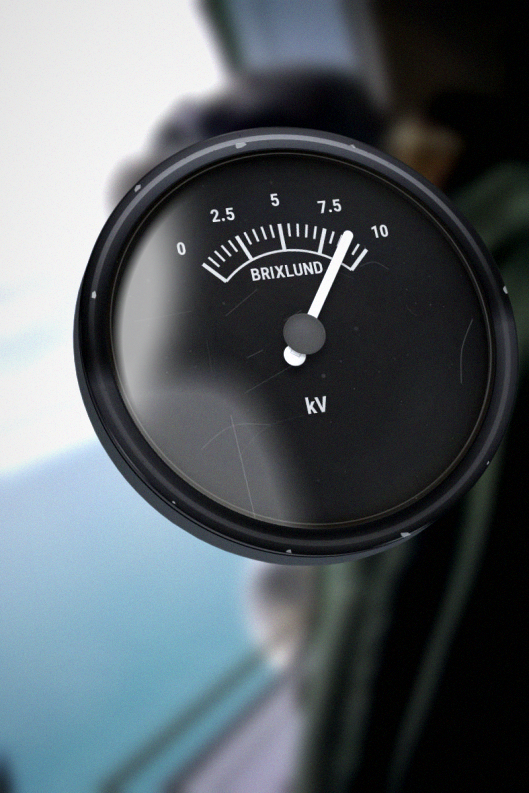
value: 8.75,kV
